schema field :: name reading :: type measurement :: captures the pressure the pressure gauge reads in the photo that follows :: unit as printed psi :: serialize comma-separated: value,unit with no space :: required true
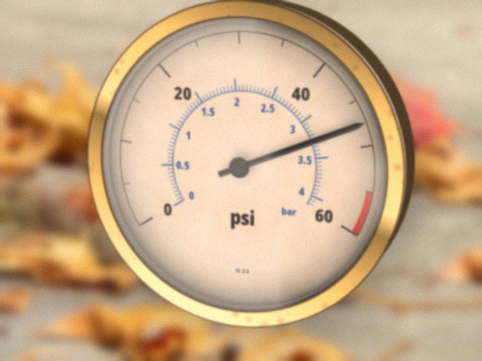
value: 47.5,psi
